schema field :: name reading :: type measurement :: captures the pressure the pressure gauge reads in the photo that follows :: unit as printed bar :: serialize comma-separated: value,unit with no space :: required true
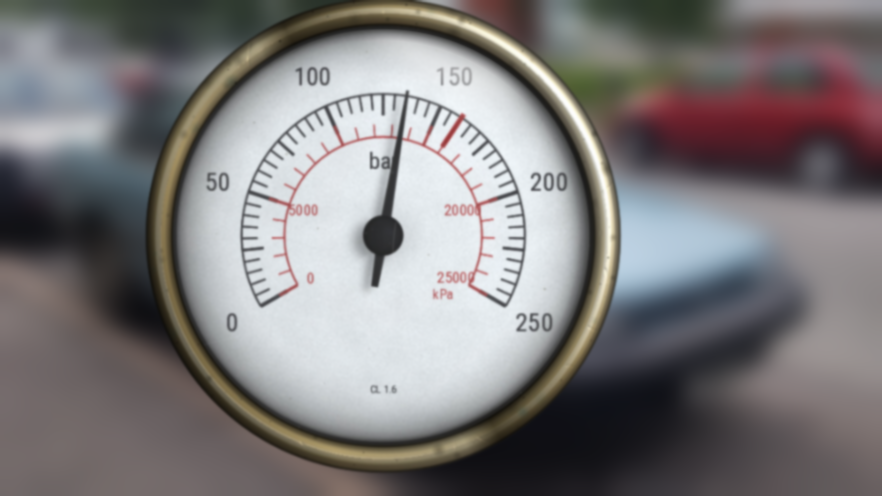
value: 135,bar
